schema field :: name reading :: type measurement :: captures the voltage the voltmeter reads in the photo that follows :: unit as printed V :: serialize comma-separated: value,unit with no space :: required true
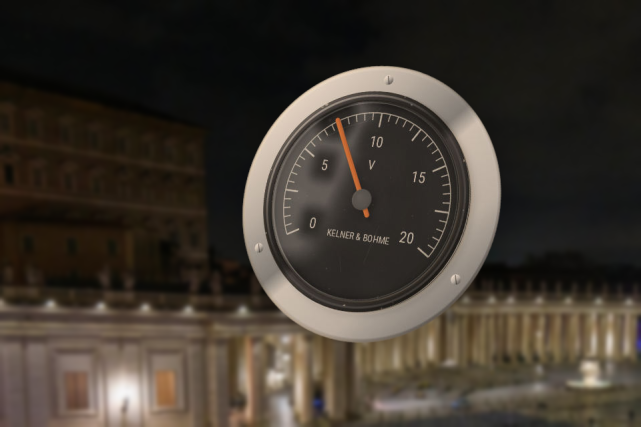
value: 7.5,V
